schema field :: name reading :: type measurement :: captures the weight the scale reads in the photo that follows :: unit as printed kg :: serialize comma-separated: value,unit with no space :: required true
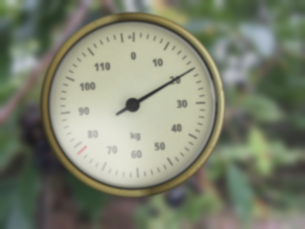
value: 20,kg
